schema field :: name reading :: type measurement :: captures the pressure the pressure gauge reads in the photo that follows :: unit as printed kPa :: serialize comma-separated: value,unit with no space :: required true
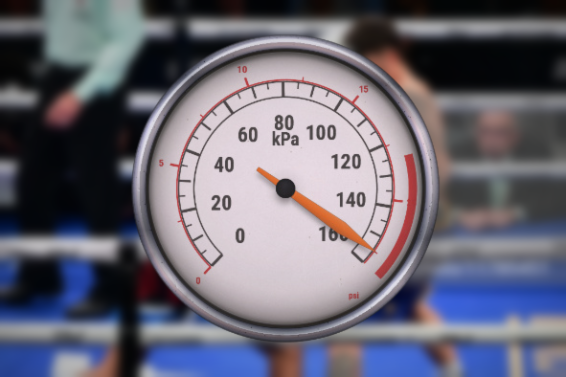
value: 155,kPa
